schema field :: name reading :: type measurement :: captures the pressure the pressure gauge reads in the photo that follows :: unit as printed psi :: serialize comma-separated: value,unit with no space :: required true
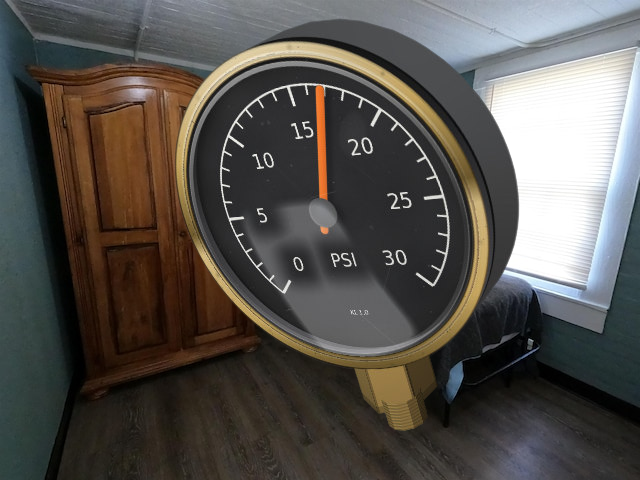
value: 17,psi
